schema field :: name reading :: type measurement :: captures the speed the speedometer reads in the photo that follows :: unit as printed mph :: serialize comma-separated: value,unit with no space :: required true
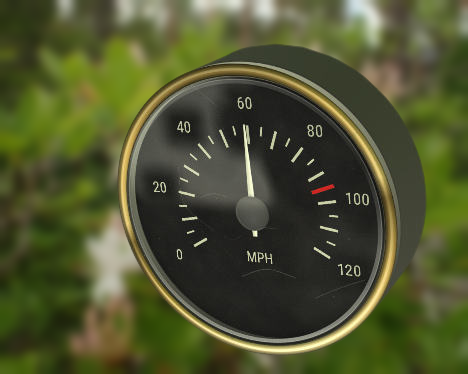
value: 60,mph
